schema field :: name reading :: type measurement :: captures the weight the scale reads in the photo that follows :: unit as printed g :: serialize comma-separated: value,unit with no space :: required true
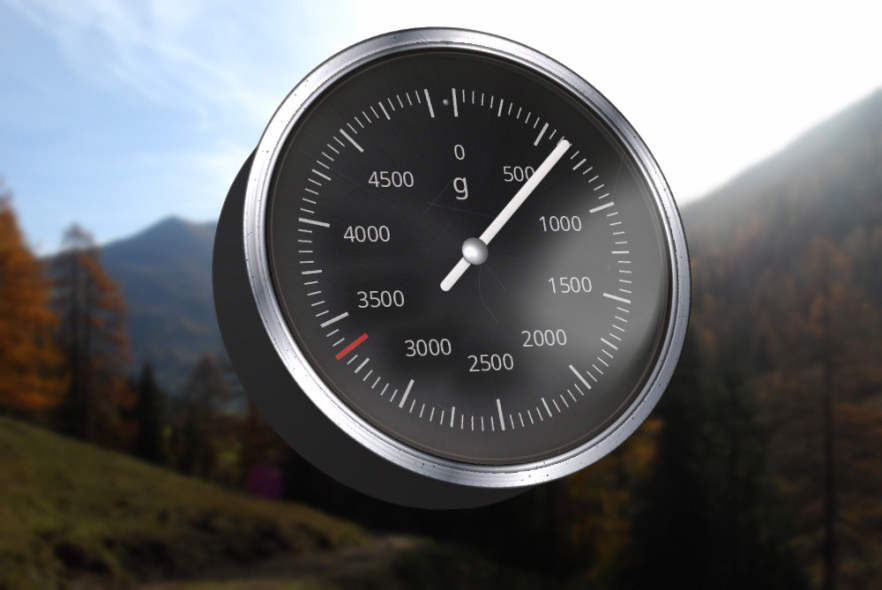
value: 625,g
